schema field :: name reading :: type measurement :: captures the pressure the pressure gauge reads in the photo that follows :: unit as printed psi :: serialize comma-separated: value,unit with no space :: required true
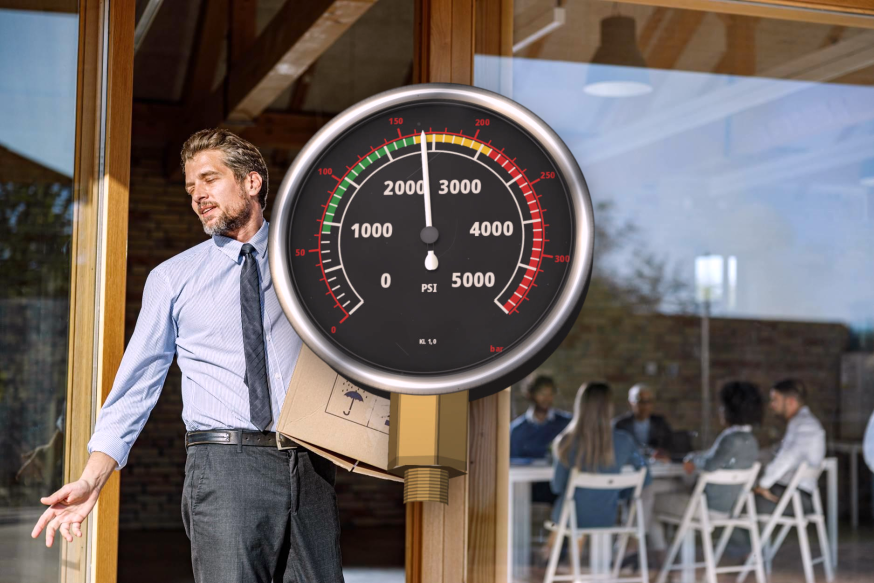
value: 2400,psi
